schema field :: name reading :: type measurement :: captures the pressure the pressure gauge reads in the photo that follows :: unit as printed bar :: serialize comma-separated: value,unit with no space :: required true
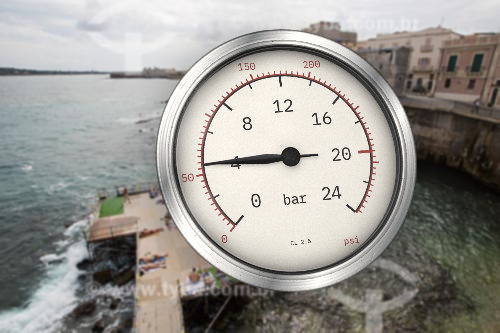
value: 4,bar
